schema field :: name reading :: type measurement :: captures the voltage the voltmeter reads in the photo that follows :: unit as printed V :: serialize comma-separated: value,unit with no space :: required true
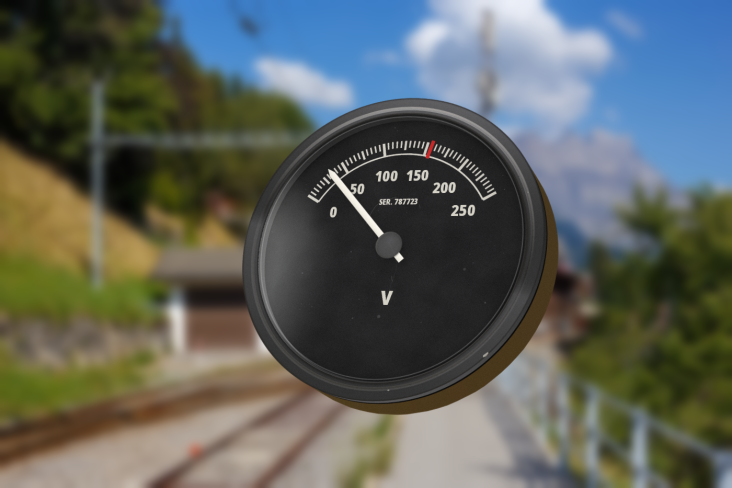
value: 35,V
